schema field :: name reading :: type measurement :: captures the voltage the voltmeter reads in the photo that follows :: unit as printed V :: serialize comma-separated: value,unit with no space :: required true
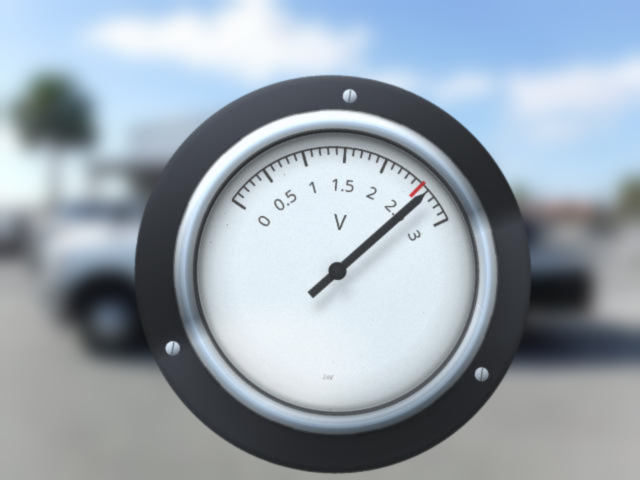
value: 2.6,V
